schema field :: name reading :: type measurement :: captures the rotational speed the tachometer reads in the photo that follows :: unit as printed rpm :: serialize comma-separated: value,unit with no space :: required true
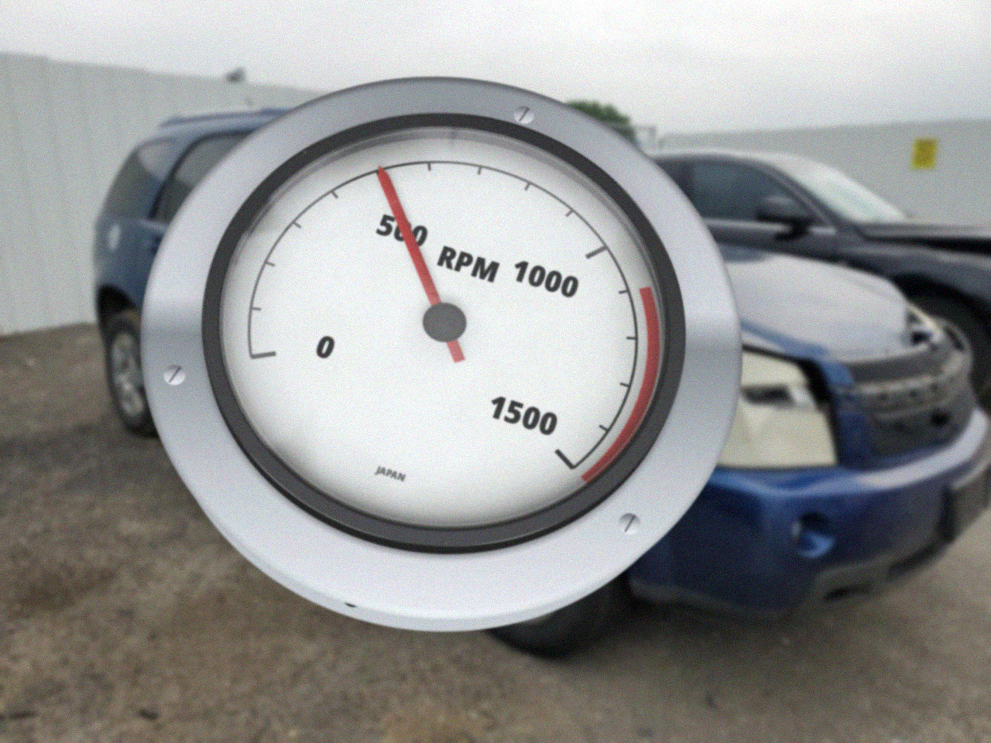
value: 500,rpm
